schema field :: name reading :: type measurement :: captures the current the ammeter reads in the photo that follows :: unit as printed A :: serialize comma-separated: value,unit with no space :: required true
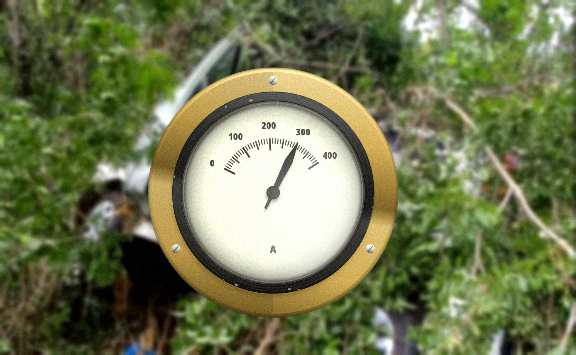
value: 300,A
